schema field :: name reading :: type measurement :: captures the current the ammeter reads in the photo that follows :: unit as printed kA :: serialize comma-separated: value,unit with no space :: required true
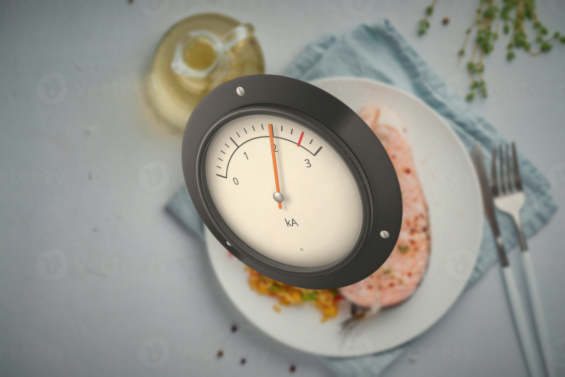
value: 2,kA
